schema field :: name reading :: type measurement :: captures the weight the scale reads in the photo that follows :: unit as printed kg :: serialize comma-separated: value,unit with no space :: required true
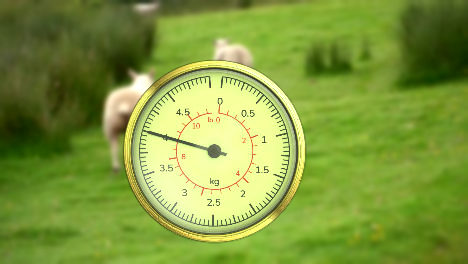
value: 4,kg
